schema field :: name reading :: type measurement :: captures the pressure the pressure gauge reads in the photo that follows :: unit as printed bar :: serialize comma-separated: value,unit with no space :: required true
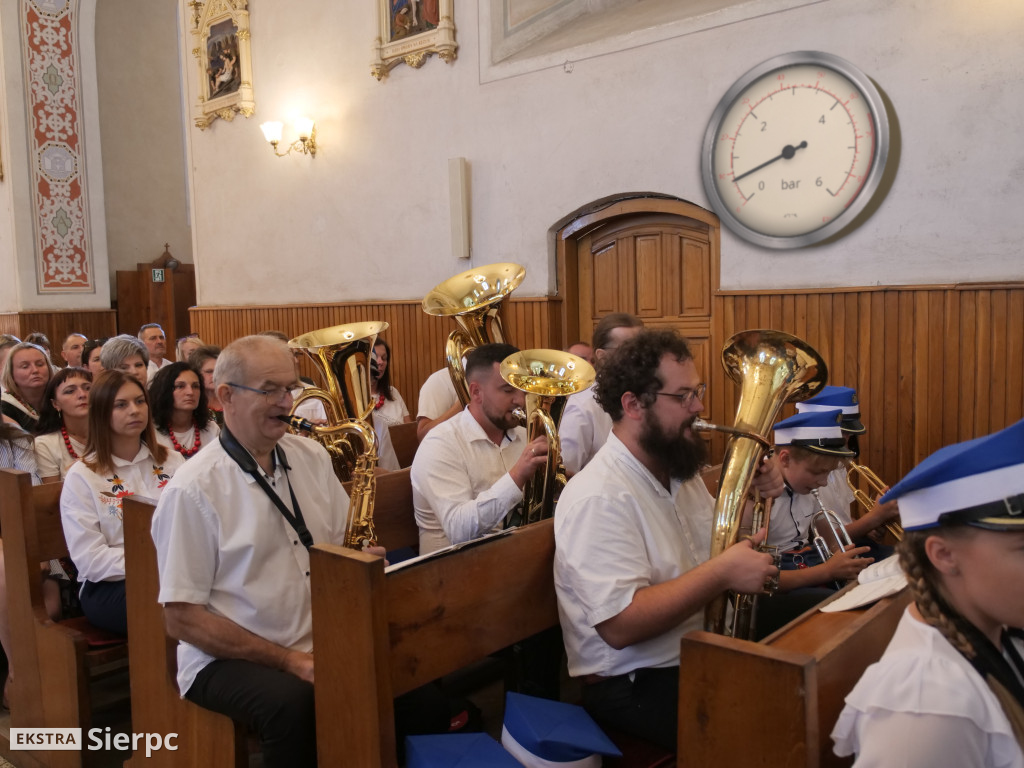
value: 0.5,bar
